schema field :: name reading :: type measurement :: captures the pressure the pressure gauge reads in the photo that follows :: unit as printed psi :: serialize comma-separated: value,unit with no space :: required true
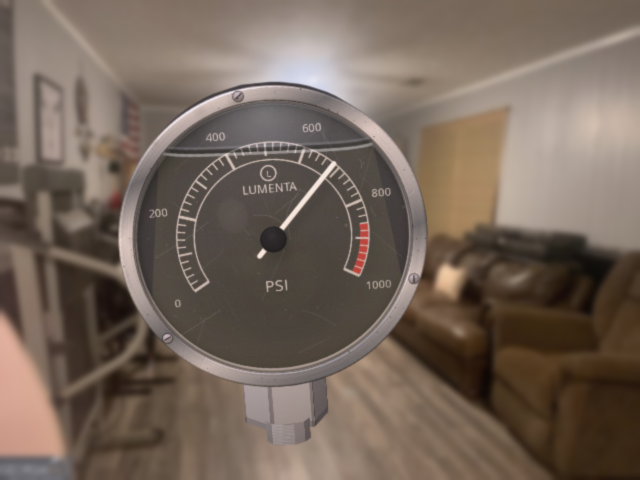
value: 680,psi
